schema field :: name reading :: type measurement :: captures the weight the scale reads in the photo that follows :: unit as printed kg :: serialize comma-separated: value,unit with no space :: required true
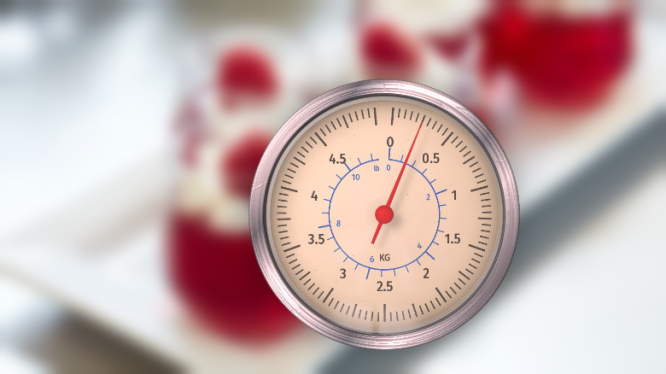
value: 0.25,kg
